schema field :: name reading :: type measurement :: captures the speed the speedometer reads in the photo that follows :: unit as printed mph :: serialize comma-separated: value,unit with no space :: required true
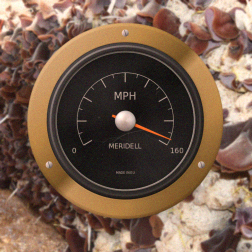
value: 155,mph
